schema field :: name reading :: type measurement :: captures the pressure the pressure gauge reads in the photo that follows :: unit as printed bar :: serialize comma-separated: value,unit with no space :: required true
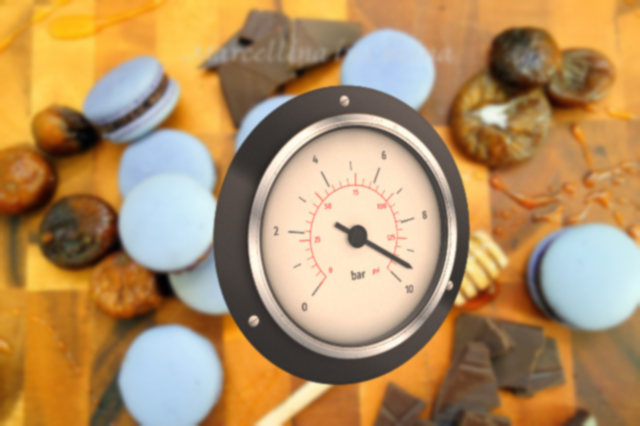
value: 9.5,bar
